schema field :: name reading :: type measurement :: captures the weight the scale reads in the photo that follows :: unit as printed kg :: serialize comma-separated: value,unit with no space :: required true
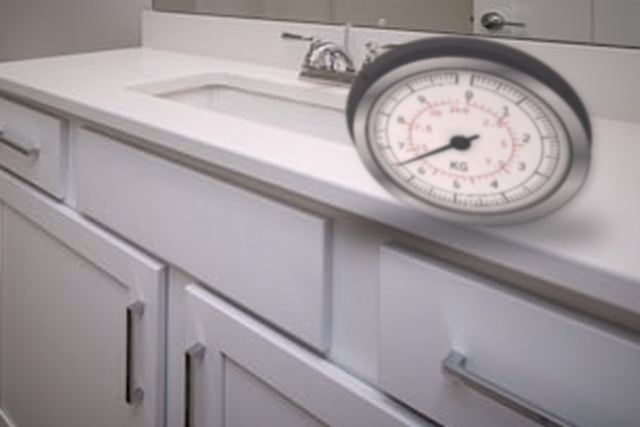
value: 6.5,kg
